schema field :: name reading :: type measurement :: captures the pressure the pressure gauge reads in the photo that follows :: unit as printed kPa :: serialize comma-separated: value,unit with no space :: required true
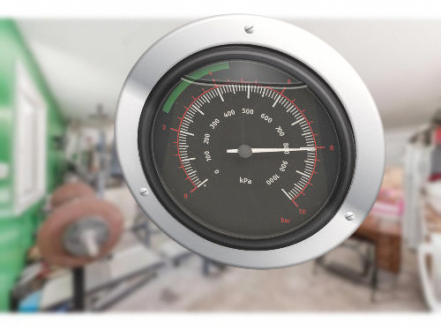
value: 800,kPa
